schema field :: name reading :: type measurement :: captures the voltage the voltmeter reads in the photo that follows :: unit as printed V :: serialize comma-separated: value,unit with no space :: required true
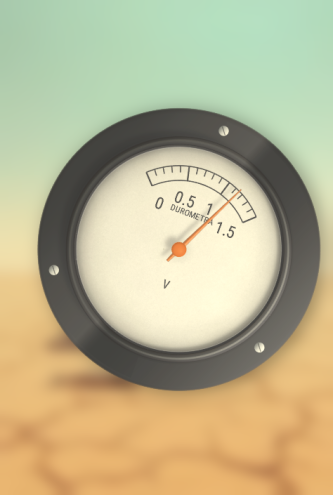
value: 1.15,V
